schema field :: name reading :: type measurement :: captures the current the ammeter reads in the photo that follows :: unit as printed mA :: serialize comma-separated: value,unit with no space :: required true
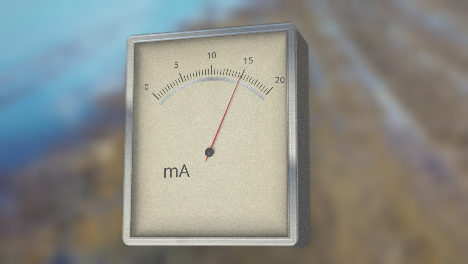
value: 15,mA
